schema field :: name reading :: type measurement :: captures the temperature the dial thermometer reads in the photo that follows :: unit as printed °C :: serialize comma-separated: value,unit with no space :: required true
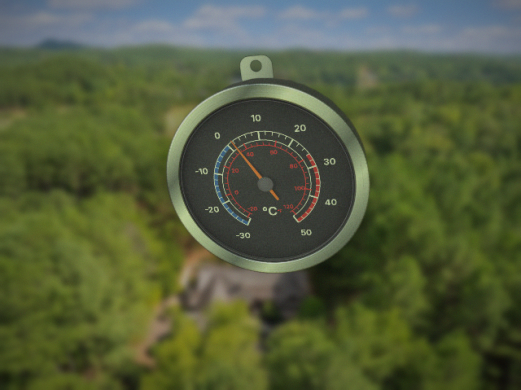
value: 2,°C
